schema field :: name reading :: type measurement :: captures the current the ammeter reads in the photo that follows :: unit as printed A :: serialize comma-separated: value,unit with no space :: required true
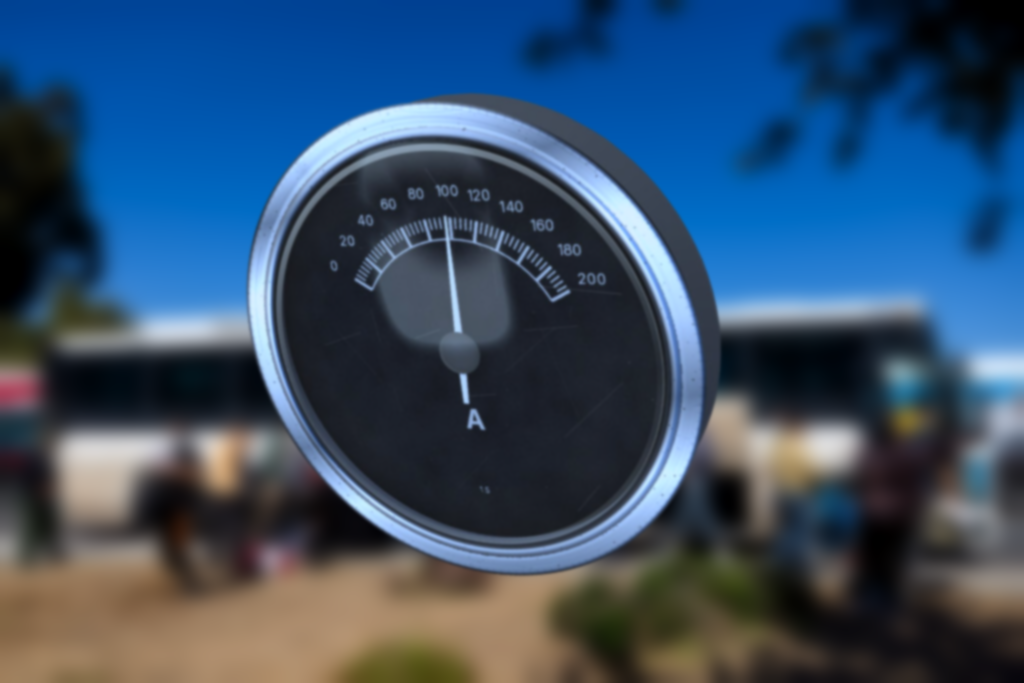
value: 100,A
